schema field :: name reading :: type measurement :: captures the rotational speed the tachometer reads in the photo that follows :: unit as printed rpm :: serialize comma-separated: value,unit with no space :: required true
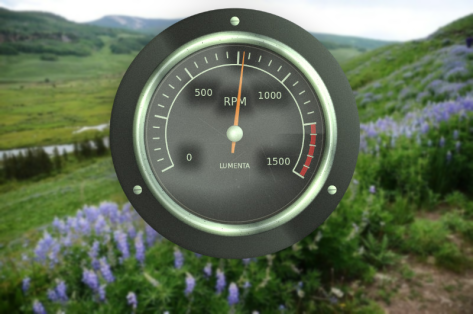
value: 775,rpm
